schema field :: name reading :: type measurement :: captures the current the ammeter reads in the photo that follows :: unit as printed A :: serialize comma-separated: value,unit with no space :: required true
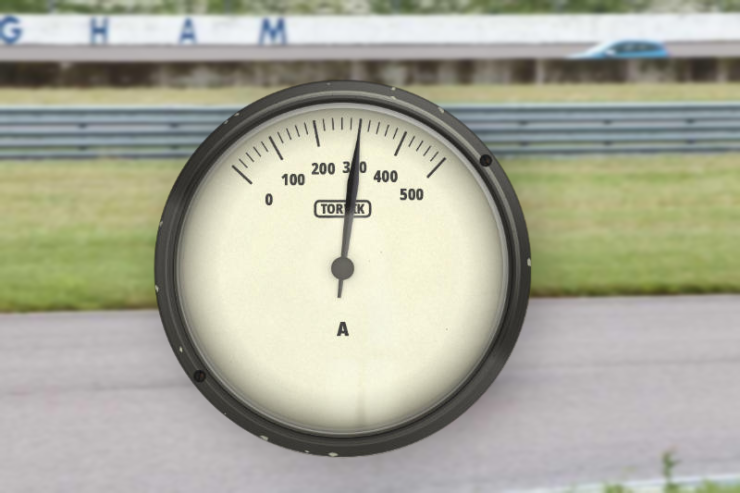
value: 300,A
